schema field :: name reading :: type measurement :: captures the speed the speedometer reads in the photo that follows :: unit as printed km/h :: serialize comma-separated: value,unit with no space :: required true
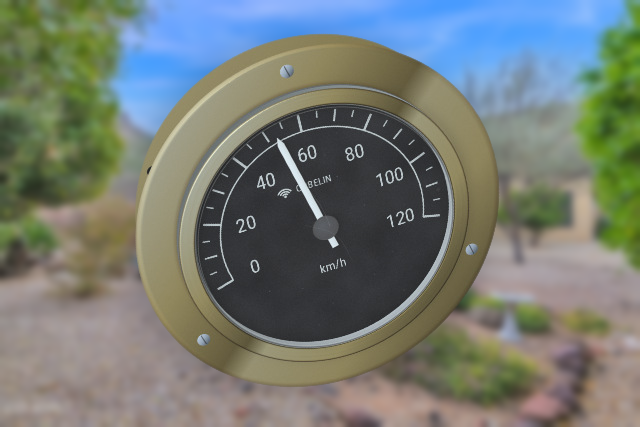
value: 52.5,km/h
